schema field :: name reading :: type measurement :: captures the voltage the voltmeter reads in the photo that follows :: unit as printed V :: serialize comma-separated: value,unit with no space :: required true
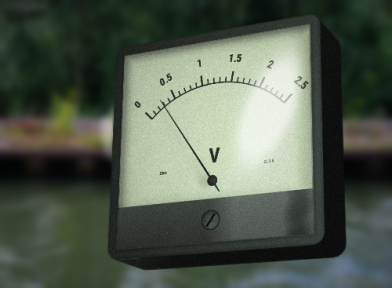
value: 0.3,V
